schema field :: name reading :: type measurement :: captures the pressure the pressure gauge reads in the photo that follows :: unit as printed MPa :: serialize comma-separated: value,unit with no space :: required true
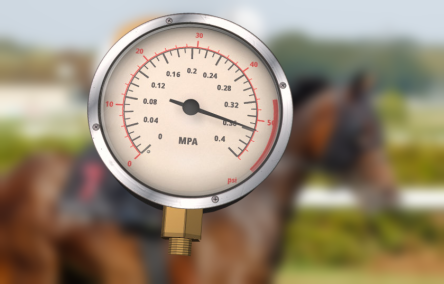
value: 0.36,MPa
